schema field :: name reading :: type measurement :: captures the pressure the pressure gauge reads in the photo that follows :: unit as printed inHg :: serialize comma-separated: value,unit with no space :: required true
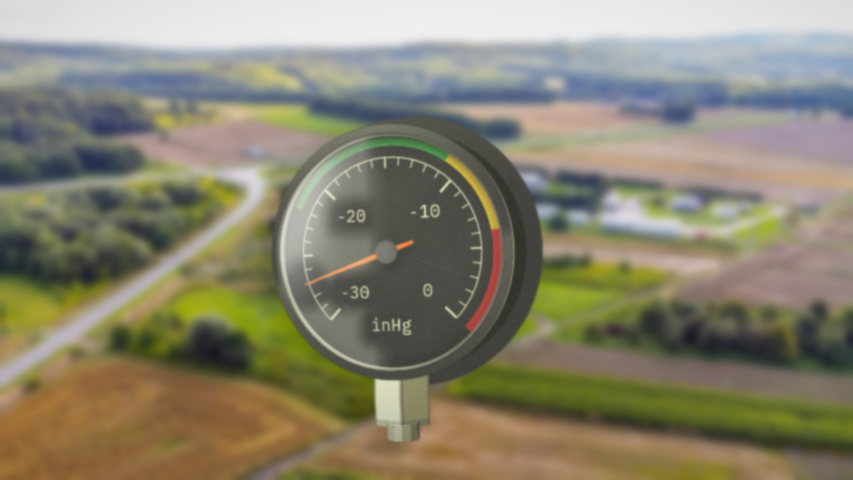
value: -27,inHg
